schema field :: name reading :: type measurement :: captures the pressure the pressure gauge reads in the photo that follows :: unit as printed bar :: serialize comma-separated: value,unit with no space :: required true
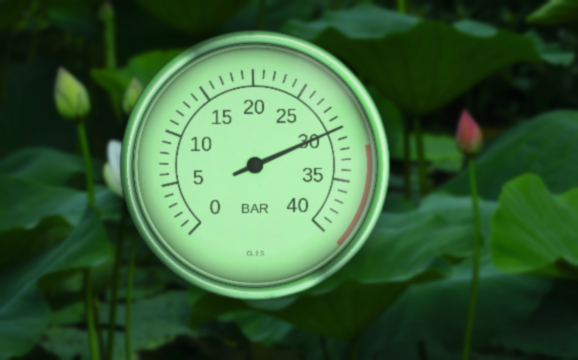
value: 30,bar
